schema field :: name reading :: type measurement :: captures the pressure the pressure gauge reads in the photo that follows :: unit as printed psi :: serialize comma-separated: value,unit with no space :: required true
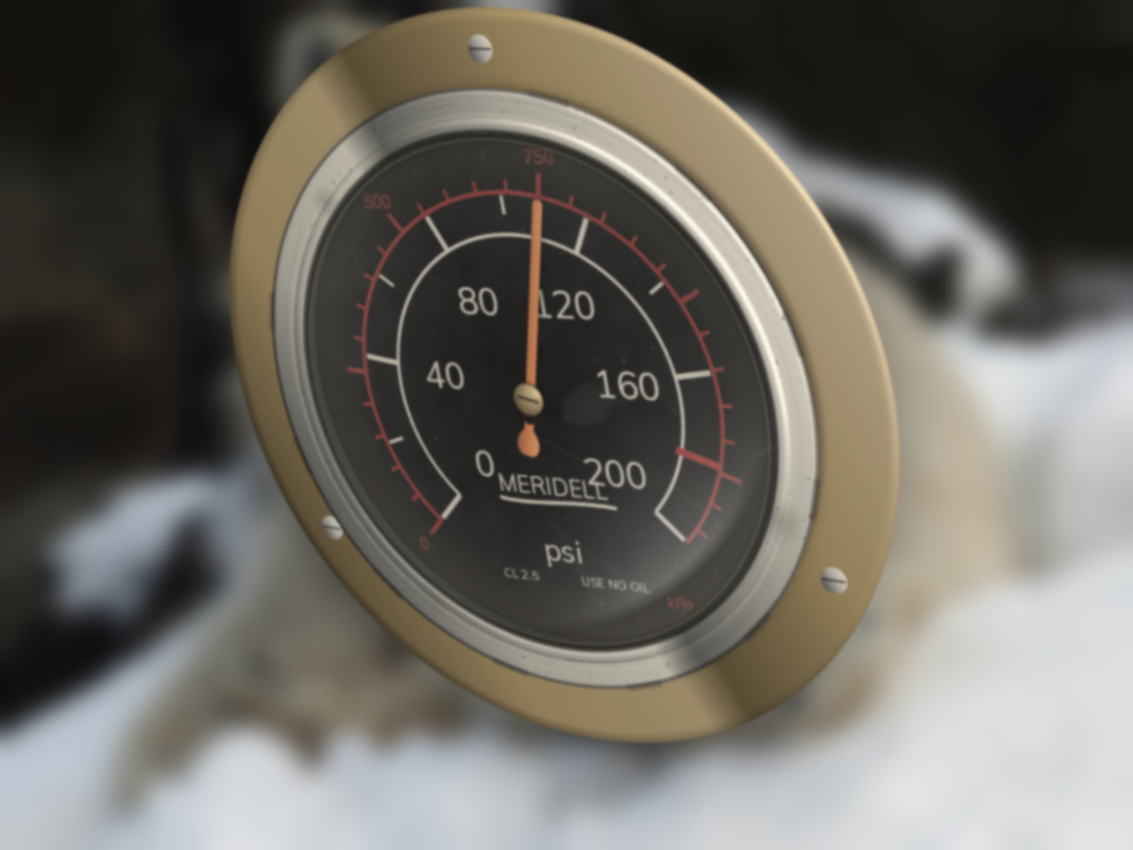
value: 110,psi
